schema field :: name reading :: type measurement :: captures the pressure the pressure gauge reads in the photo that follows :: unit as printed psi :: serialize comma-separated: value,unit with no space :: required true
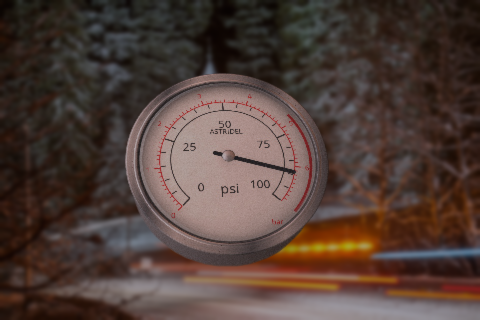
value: 90,psi
